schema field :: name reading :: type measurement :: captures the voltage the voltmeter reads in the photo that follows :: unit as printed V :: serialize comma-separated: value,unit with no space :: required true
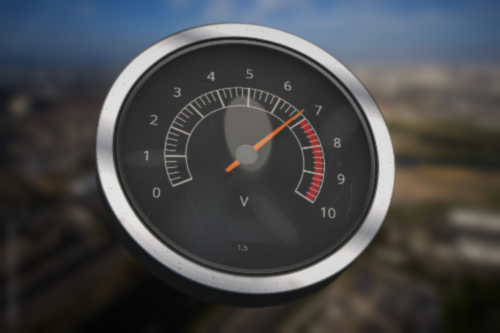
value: 6.8,V
